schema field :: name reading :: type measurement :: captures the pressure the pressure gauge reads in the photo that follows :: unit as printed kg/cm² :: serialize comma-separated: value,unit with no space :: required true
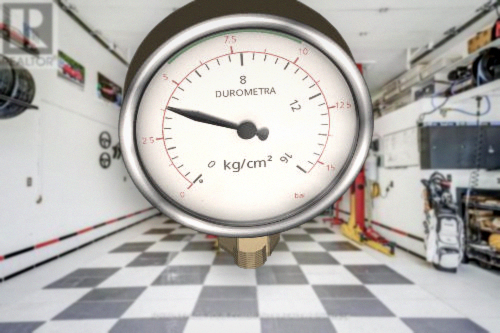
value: 4,kg/cm²
